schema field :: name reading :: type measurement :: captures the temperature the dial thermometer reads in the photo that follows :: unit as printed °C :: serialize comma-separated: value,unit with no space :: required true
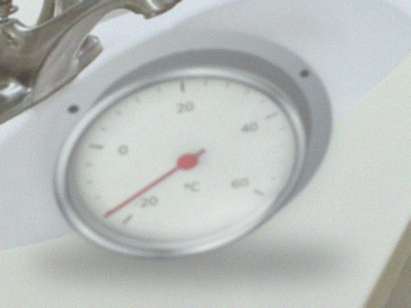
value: -16,°C
